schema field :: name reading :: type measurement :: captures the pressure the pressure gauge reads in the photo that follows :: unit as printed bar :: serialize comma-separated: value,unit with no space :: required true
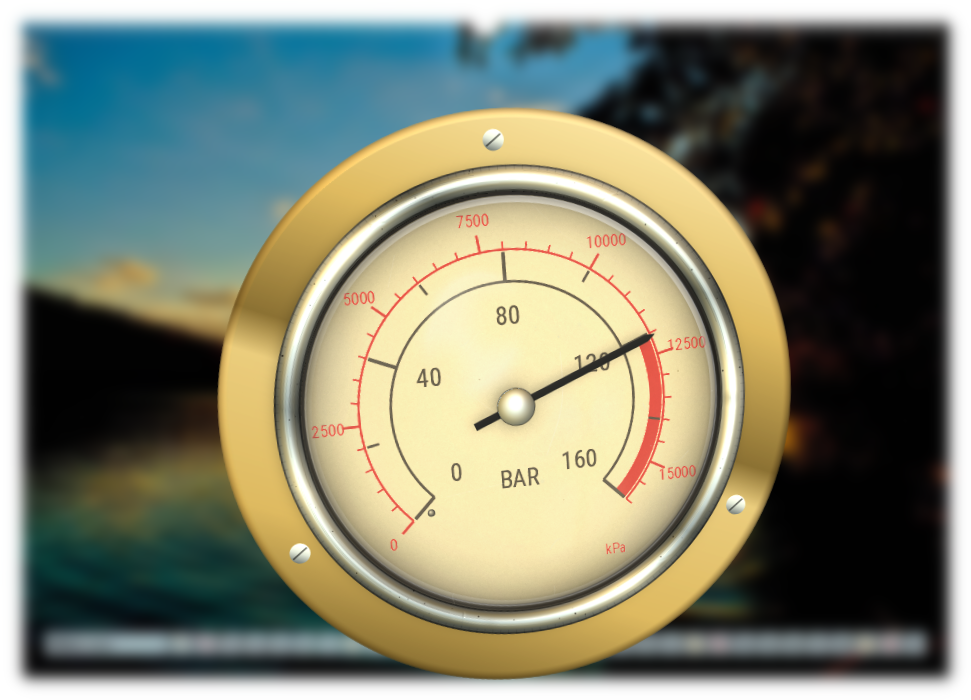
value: 120,bar
